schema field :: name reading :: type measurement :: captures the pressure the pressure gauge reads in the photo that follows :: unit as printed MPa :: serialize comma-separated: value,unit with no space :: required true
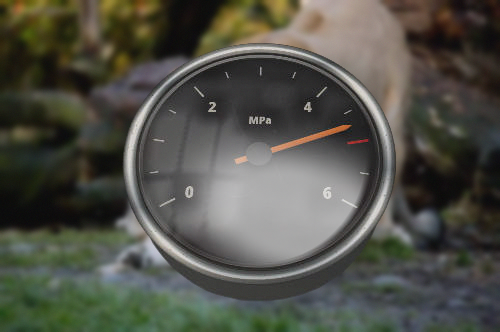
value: 4.75,MPa
